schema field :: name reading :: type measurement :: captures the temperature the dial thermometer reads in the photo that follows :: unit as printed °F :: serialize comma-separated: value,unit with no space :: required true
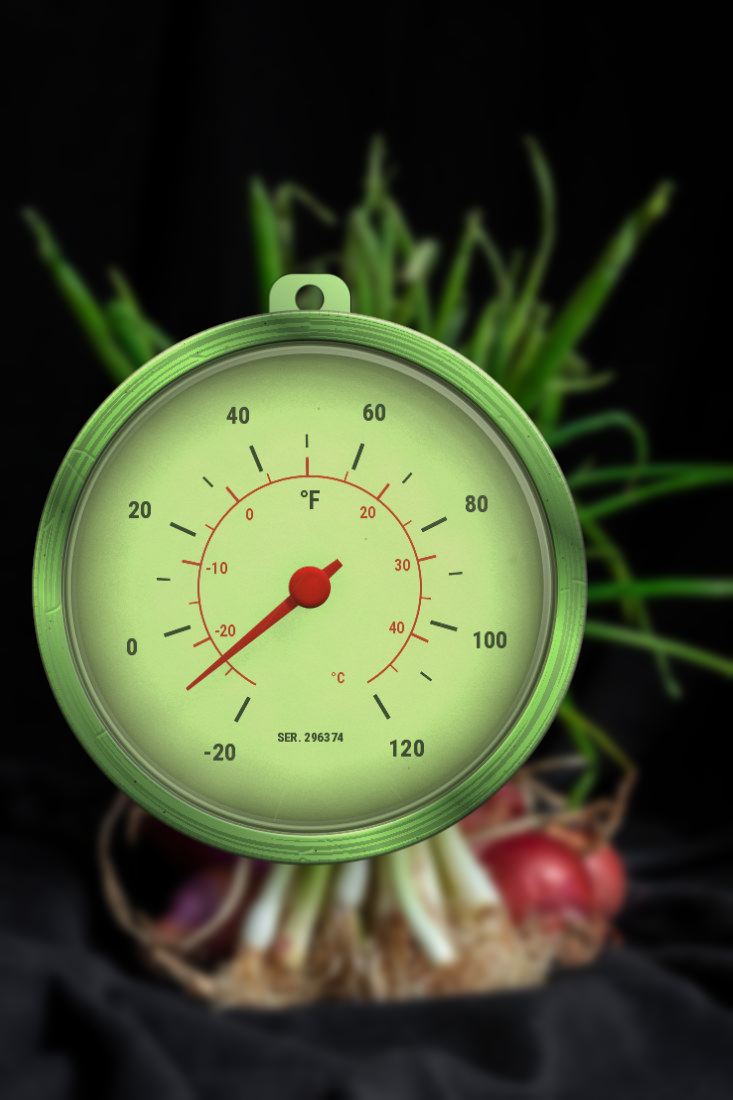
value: -10,°F
